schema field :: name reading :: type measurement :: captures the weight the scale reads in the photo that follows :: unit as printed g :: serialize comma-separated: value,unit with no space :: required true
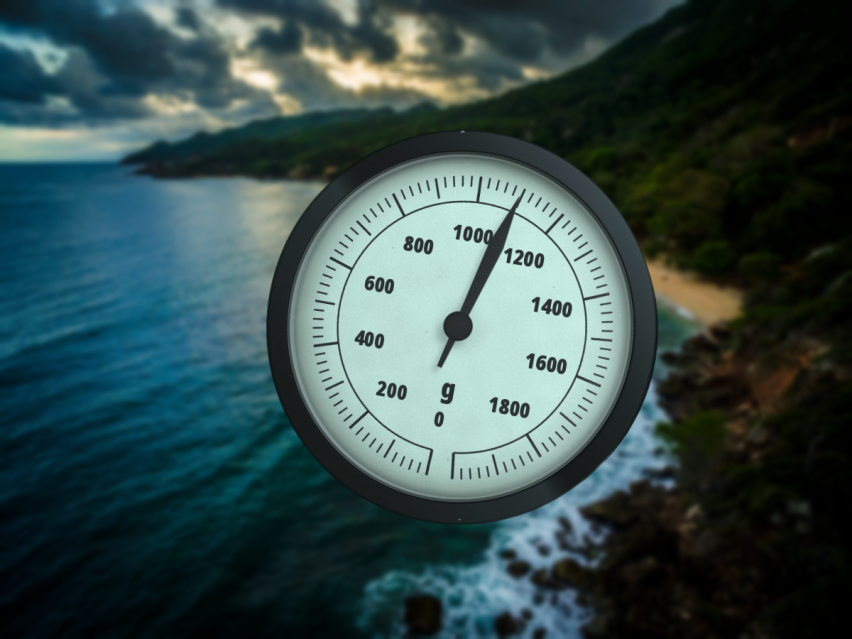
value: 1100,g
